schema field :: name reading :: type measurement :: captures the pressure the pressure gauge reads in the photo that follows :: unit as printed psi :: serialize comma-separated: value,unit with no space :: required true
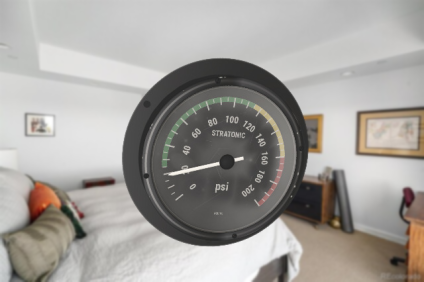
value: 20,psi
